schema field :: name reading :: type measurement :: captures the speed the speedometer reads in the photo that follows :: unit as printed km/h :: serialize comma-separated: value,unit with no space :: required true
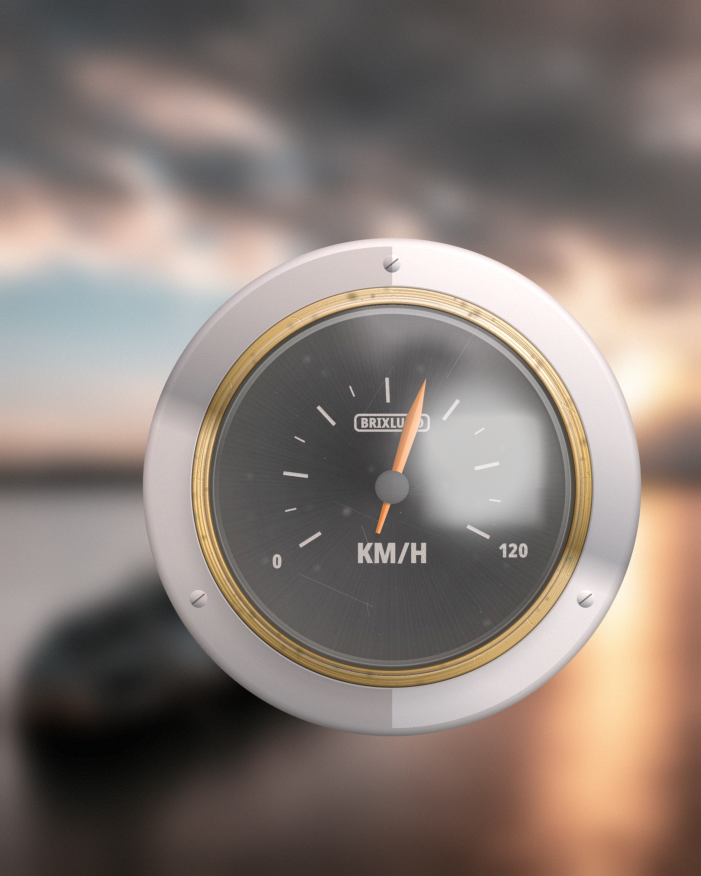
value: 70,km/h
